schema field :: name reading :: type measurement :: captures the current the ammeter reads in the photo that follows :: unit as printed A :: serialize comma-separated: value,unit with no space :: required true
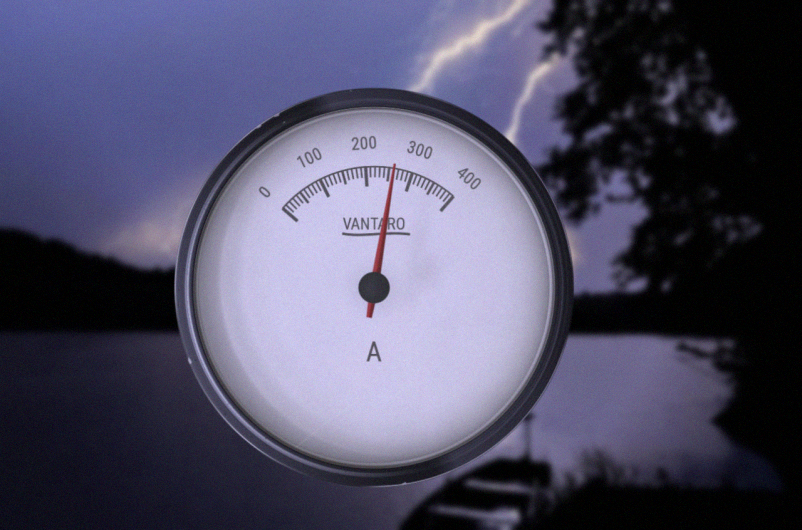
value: 260,A
